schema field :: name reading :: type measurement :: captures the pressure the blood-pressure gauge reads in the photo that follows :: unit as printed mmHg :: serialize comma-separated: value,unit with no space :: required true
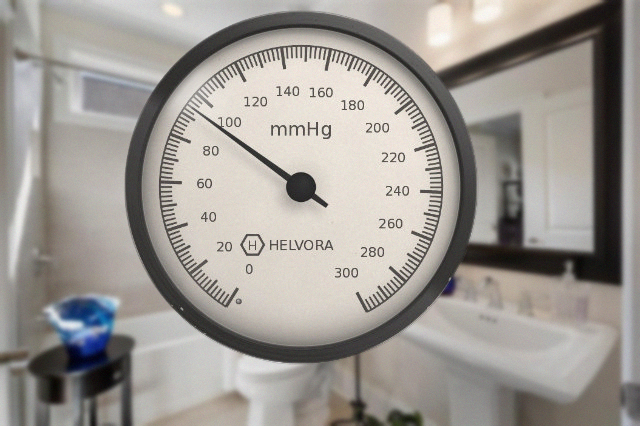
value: 94,mmHg
